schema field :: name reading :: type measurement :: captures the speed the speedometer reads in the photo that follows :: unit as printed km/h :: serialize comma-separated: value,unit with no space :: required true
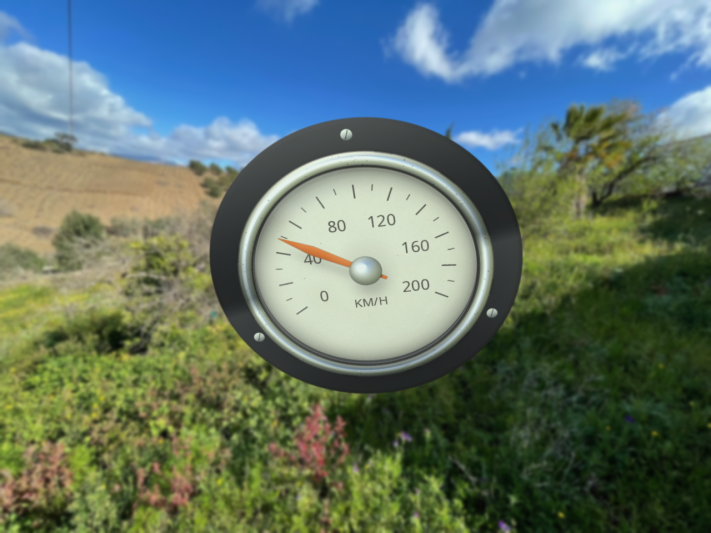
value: 50,km/h
